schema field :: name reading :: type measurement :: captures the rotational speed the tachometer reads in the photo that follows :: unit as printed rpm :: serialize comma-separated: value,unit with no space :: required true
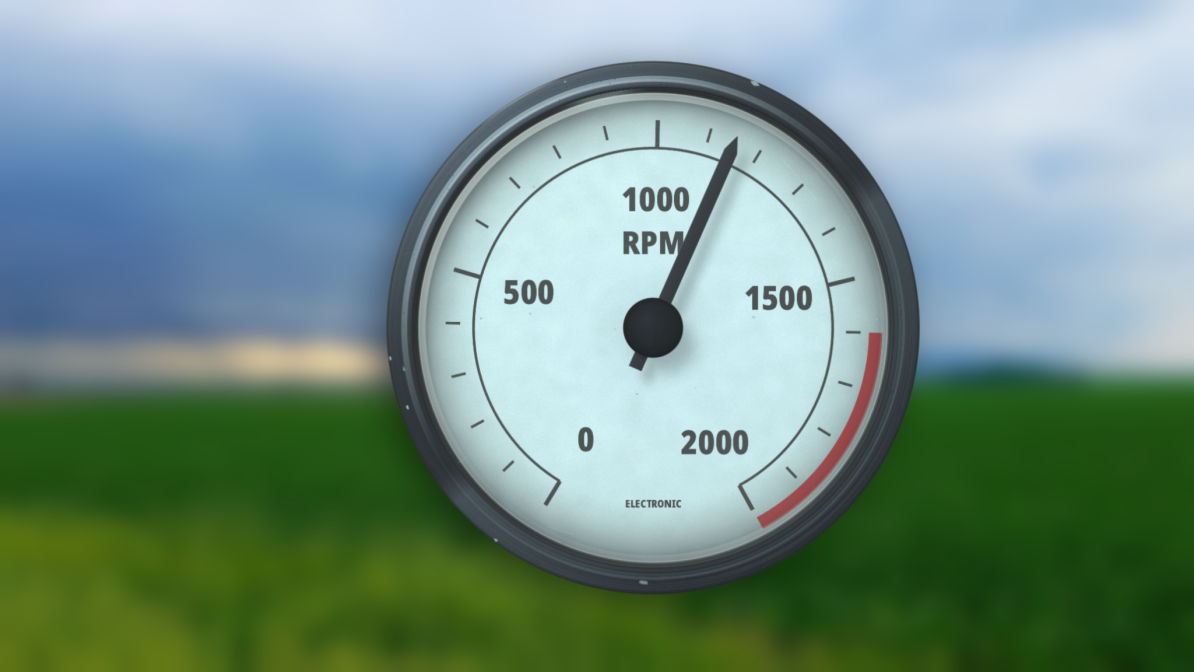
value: 1150,rpm
